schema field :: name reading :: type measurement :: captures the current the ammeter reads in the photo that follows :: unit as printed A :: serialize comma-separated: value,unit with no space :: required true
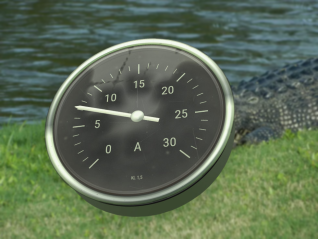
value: 7,A
